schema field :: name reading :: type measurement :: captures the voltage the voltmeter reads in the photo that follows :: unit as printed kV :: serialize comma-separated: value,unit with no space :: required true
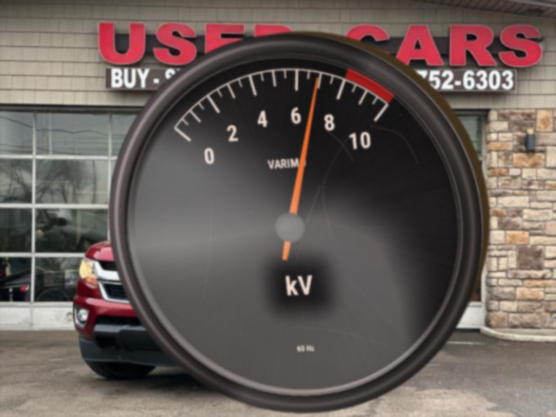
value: 7,kV
